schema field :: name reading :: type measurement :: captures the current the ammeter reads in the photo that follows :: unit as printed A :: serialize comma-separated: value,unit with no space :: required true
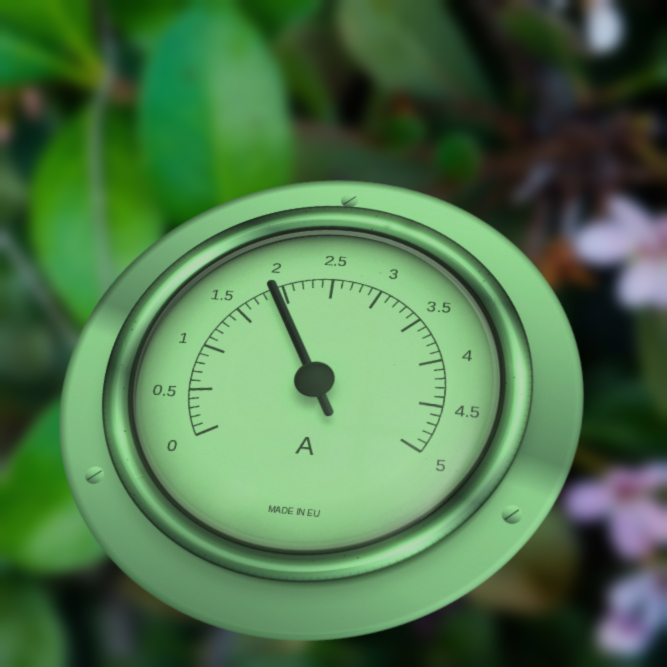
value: 1.9,A
